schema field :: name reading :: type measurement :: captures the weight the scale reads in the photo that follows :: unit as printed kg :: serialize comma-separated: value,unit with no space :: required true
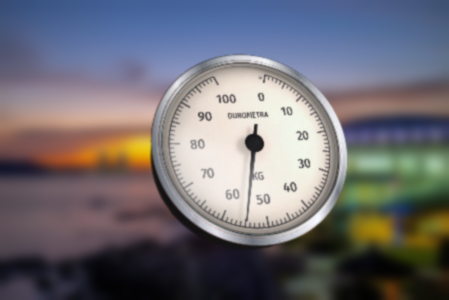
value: 55,kg
